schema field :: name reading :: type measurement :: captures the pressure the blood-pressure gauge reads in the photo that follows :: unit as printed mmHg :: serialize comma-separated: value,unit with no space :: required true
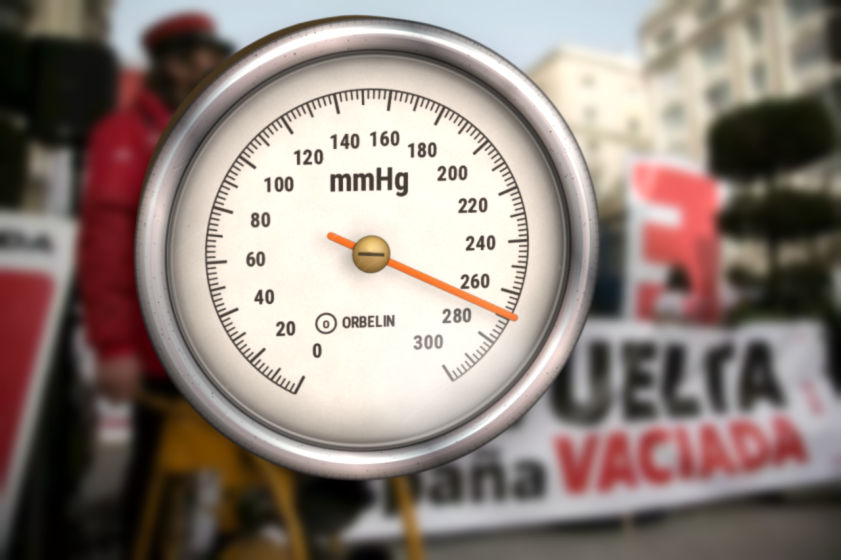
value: 268,mmHg
